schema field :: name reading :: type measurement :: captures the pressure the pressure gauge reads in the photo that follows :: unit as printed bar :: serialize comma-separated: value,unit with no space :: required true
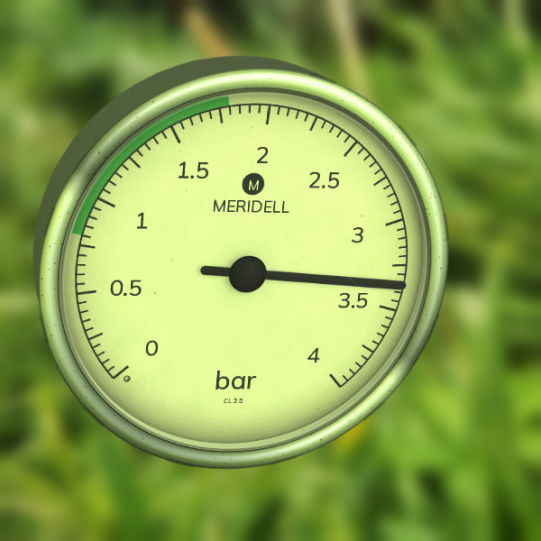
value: 3.35,bar
